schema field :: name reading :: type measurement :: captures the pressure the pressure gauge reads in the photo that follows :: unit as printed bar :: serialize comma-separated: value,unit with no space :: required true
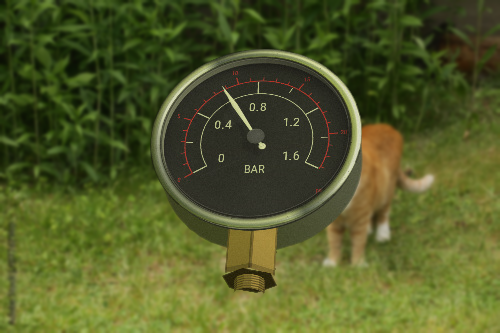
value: 0.6,bar
